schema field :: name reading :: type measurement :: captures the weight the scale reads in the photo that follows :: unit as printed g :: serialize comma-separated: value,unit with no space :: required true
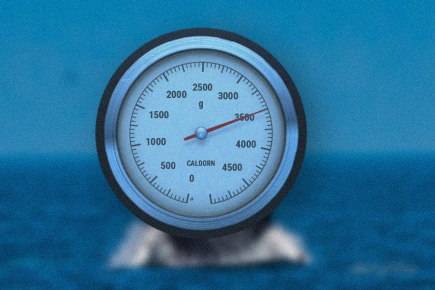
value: 3500,g
